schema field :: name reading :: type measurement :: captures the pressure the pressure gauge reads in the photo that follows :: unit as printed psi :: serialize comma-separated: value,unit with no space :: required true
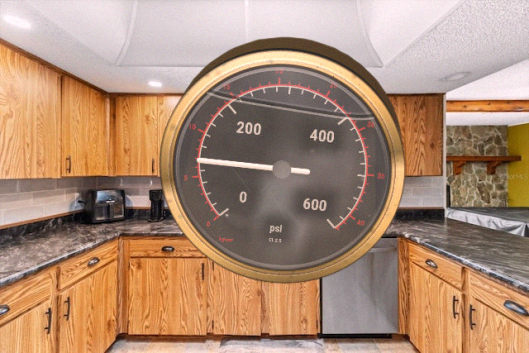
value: 100,psi
